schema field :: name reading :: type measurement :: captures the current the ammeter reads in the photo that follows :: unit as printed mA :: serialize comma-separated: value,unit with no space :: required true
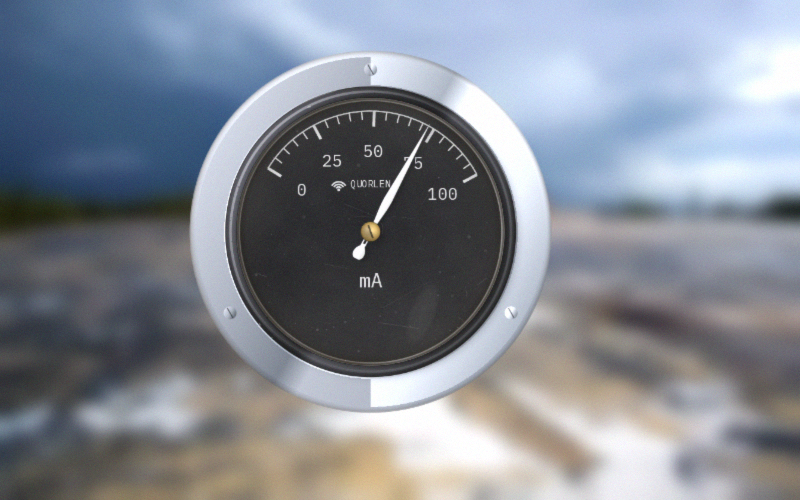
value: 72.5,mA
